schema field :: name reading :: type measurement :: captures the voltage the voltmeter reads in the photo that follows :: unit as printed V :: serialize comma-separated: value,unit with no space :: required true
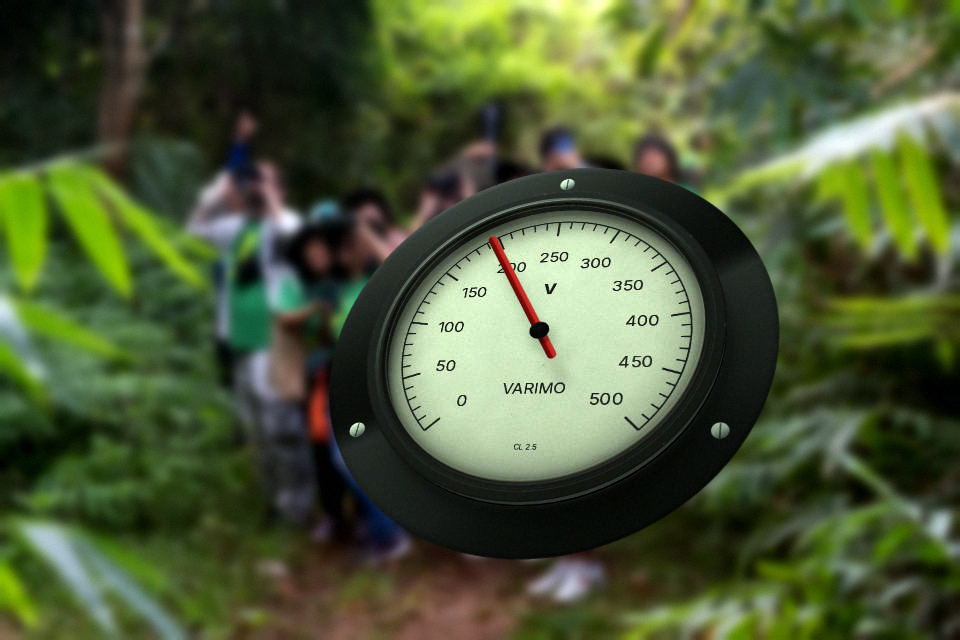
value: 195,V
